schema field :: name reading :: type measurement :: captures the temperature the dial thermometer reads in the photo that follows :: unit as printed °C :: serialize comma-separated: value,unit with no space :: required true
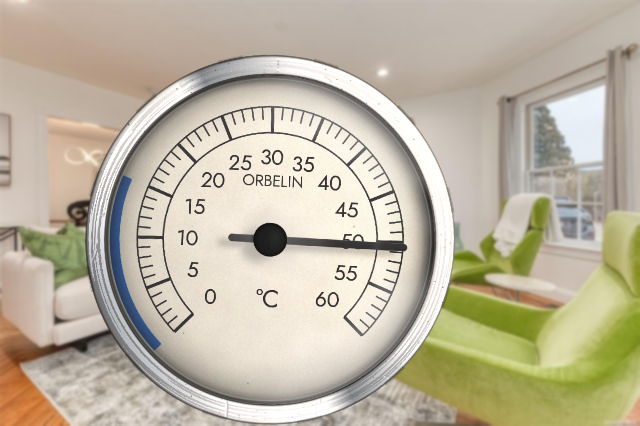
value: 50.5,°C
